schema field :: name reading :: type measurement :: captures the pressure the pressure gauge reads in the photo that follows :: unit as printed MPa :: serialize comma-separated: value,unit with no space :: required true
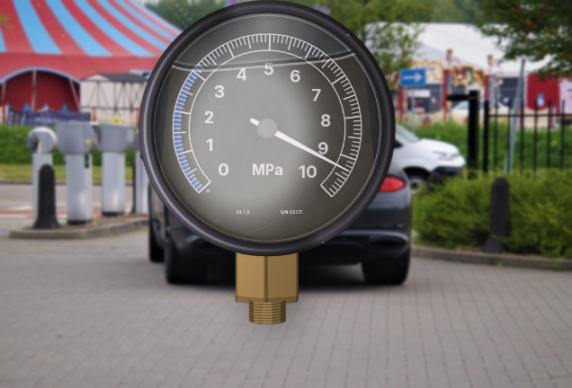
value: 9.3,MPa
